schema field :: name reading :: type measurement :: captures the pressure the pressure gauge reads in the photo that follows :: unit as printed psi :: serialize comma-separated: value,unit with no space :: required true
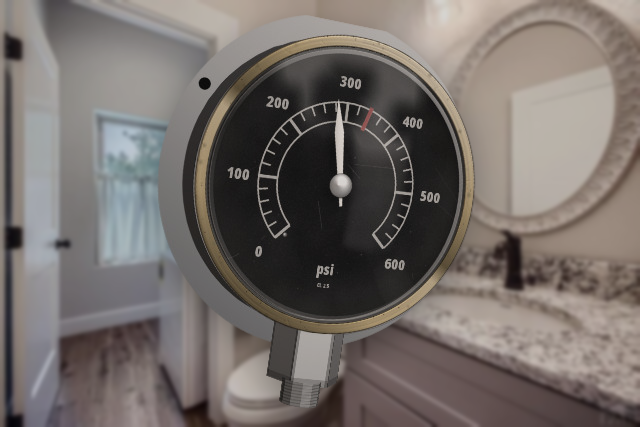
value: 280,psi
